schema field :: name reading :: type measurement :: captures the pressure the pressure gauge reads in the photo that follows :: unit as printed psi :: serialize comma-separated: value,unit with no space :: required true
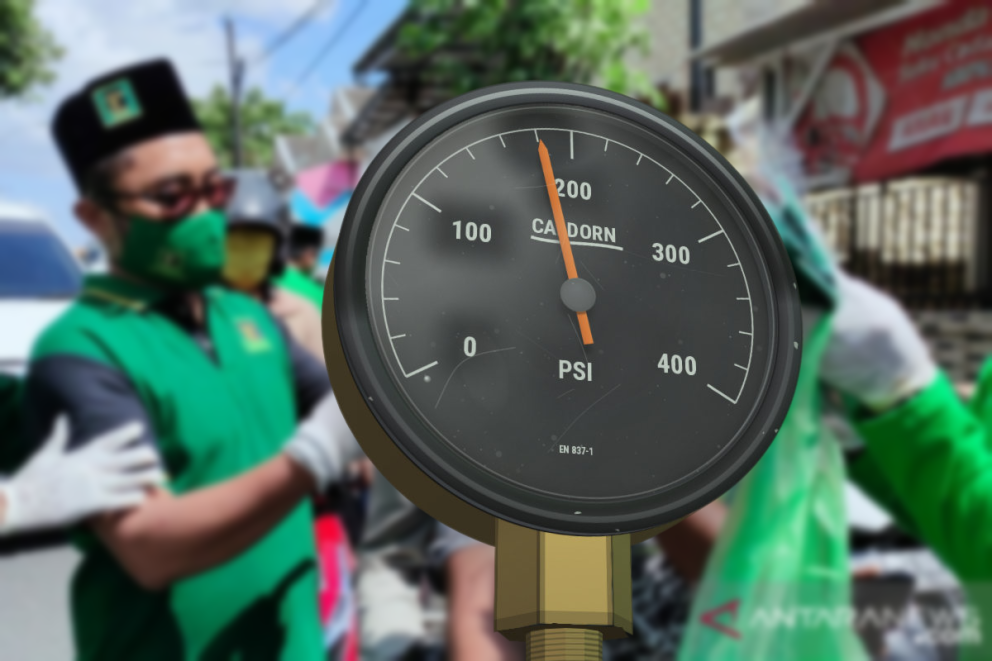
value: 180,psi
